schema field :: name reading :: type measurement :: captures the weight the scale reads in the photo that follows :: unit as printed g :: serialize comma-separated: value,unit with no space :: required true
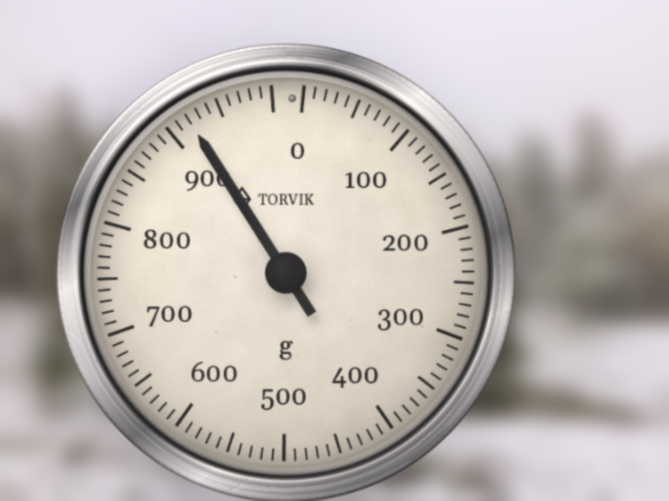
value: 920,g
